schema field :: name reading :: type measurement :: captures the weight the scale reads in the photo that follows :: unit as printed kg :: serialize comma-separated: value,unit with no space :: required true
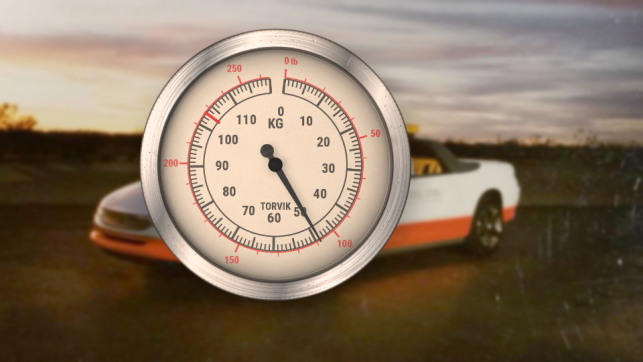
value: 49,kg
